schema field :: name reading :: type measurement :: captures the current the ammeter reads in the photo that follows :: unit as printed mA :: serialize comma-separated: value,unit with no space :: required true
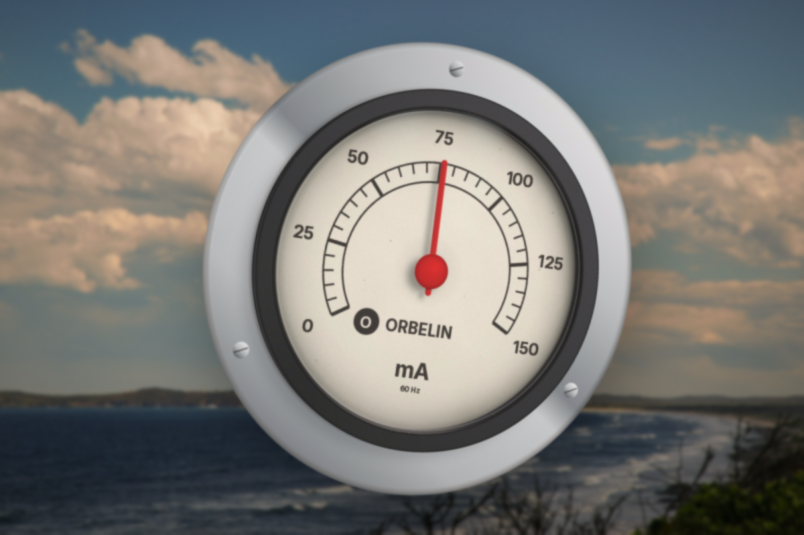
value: 75,mA
